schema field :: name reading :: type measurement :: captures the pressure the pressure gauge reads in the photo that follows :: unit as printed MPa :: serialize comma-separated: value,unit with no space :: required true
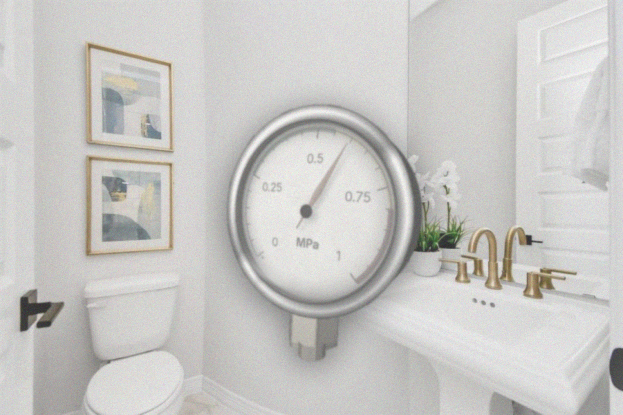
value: 0.6,MPa
